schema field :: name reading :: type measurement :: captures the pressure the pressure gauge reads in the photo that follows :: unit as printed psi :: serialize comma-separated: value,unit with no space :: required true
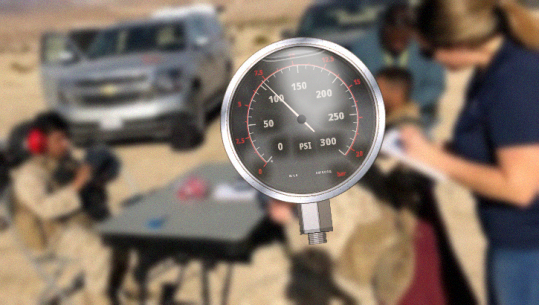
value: 105,psi
